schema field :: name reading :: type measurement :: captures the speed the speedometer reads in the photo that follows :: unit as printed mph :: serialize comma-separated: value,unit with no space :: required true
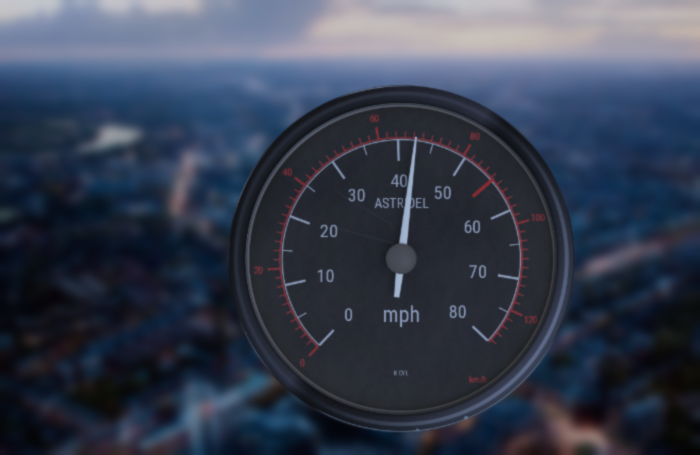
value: 42.5,mph
